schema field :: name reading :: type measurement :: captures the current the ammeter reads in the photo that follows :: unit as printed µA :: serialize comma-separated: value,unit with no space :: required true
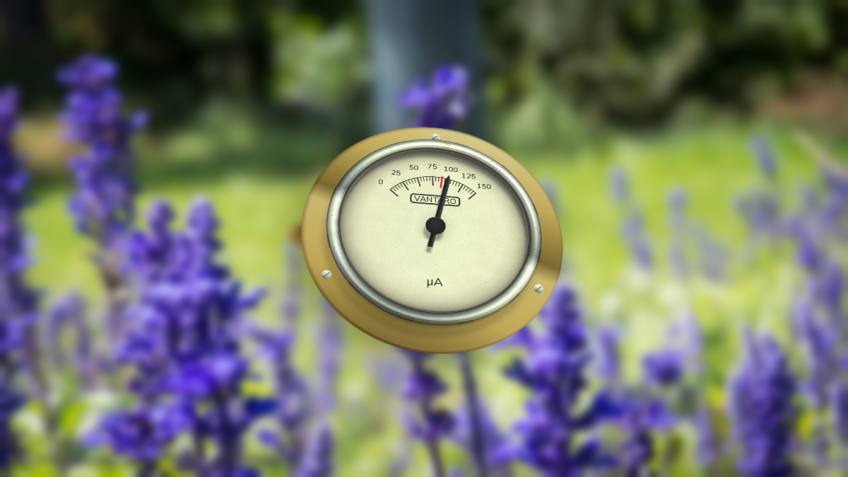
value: 100,µA
